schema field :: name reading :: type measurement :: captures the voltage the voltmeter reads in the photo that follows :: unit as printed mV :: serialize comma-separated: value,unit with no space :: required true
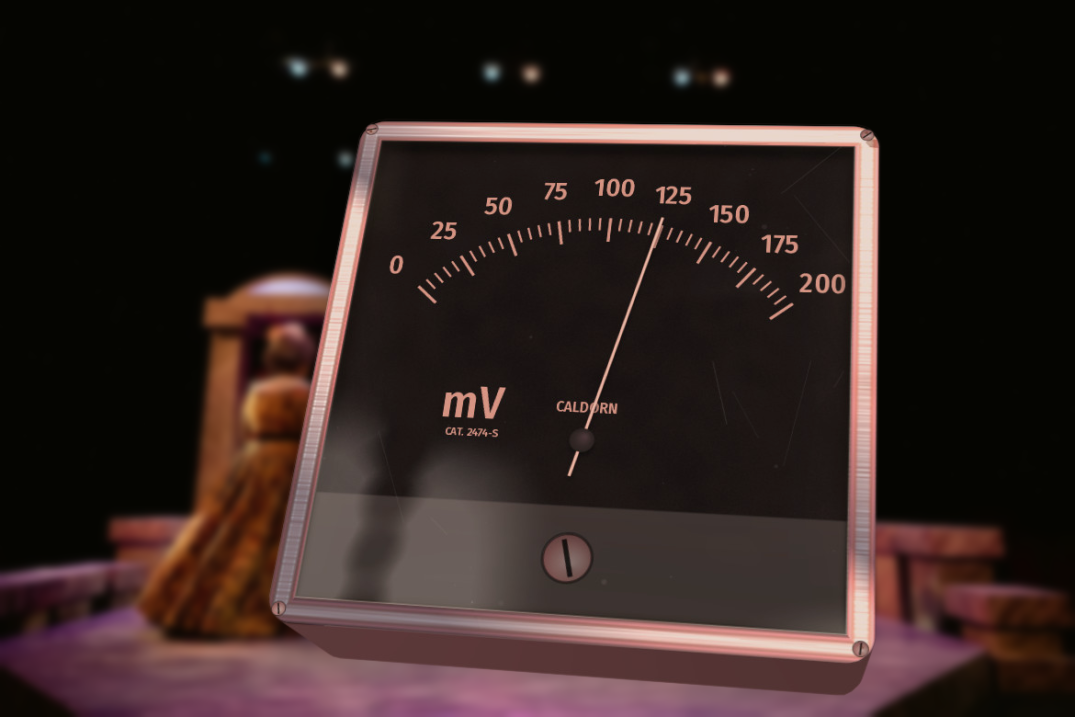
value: 125,mV
